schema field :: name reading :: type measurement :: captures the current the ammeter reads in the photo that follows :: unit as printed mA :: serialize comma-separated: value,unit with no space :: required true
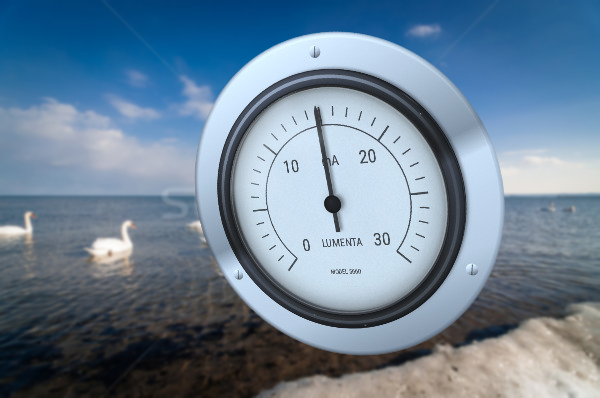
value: 15,mA
